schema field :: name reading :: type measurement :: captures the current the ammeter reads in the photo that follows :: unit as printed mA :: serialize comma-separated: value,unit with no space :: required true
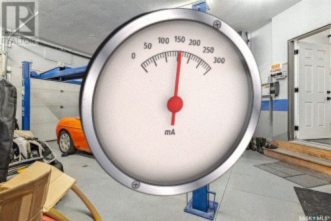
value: 150,mA
